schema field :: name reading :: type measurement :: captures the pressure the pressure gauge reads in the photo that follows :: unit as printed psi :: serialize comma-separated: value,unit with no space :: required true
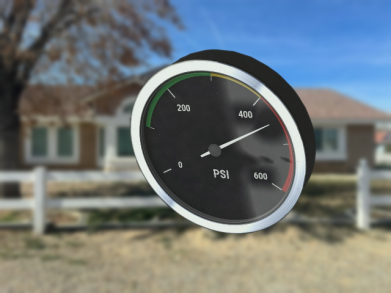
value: 450,psi
